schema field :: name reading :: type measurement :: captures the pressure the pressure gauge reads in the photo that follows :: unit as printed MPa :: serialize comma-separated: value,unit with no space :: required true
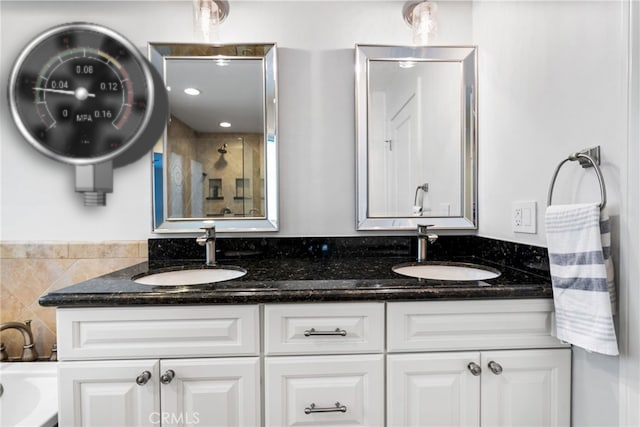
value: 0.03,MPa
